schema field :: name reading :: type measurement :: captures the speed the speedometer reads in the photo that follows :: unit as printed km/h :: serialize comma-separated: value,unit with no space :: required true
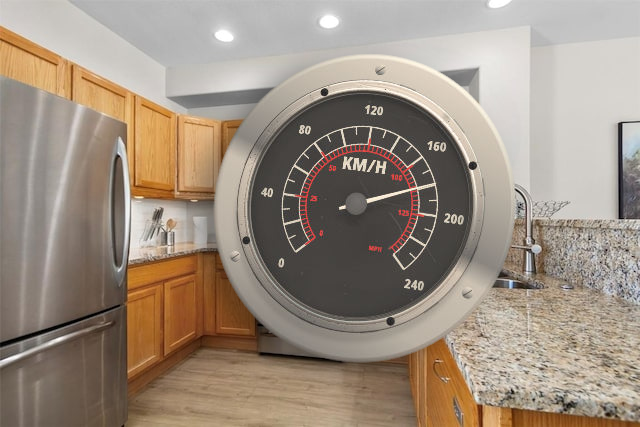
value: 180,km/h
